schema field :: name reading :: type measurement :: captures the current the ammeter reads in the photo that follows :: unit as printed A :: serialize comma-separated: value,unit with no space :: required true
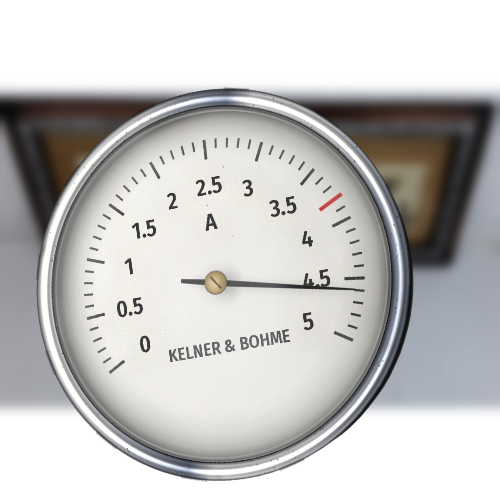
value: 4.6,A
